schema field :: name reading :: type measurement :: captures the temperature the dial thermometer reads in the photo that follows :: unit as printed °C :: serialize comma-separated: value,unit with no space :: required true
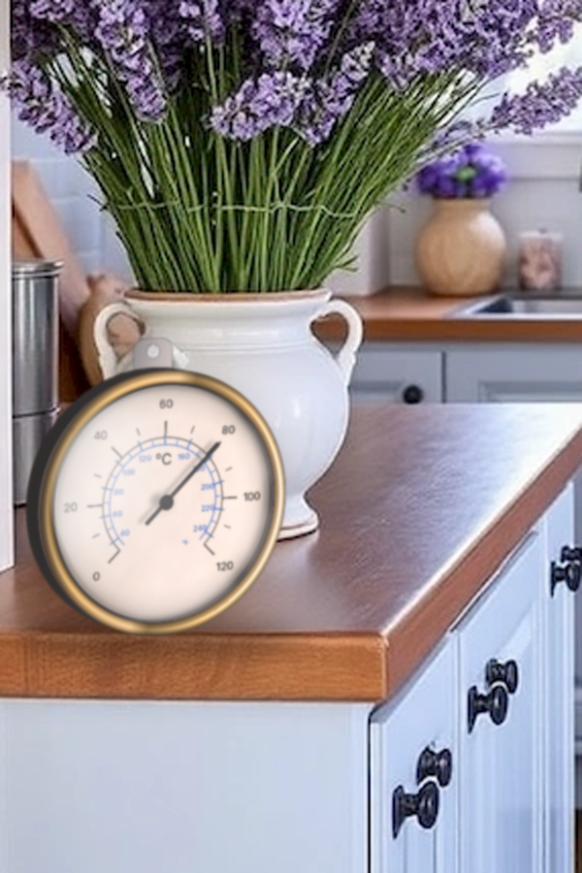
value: 80,°C
